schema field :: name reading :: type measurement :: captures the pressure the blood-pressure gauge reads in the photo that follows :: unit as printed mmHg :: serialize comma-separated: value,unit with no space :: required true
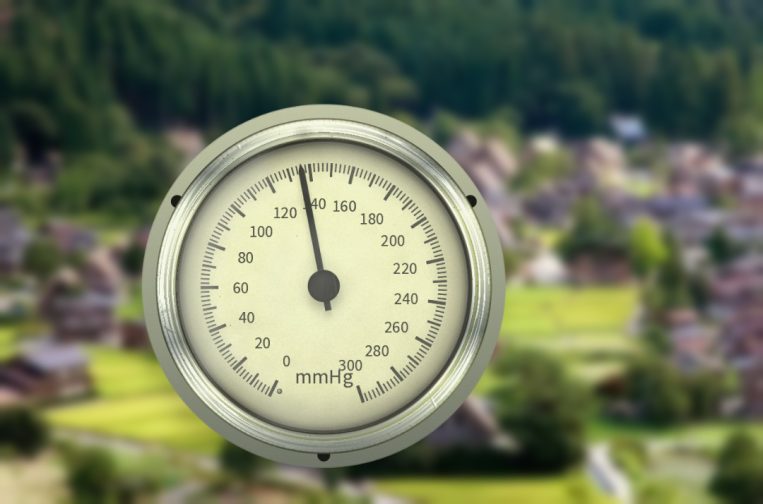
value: 136,mmHg
